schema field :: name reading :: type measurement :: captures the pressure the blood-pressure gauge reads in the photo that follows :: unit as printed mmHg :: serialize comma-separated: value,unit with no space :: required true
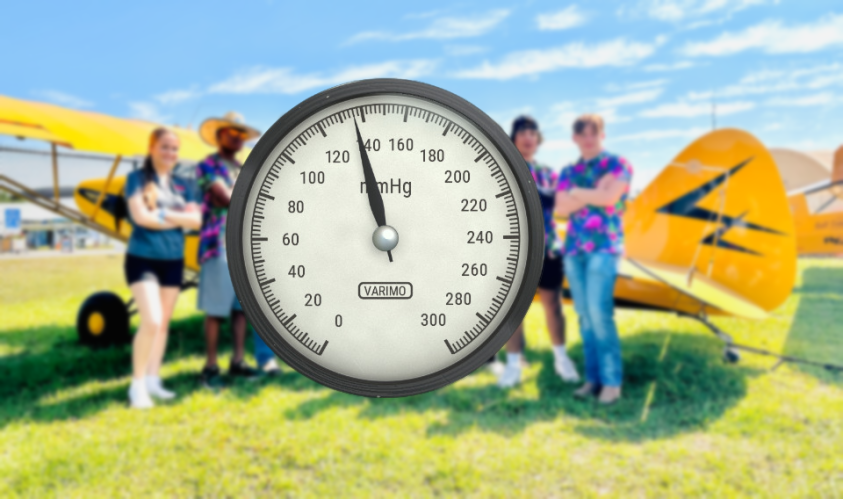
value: 136,mmHg
